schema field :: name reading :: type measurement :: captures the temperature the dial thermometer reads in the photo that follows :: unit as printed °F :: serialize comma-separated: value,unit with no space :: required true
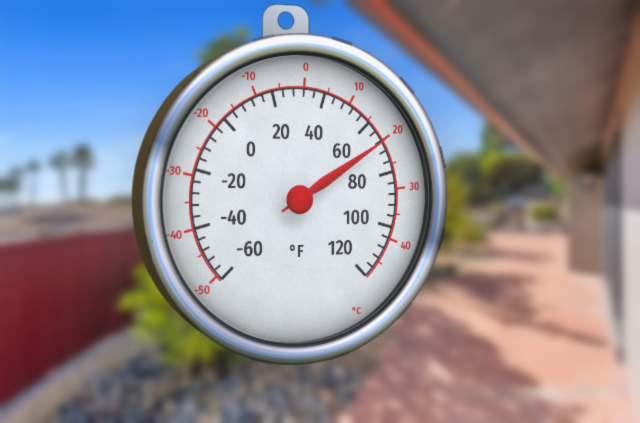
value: 68,°F
